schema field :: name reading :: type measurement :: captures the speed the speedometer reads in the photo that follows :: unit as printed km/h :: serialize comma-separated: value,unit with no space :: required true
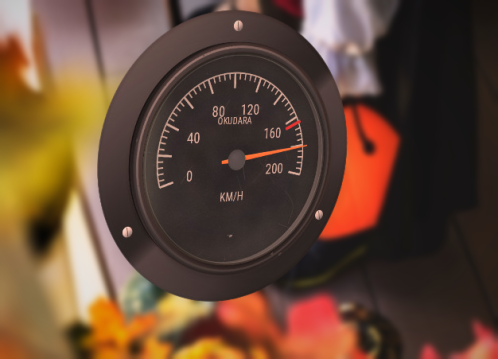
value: 180,km/h
